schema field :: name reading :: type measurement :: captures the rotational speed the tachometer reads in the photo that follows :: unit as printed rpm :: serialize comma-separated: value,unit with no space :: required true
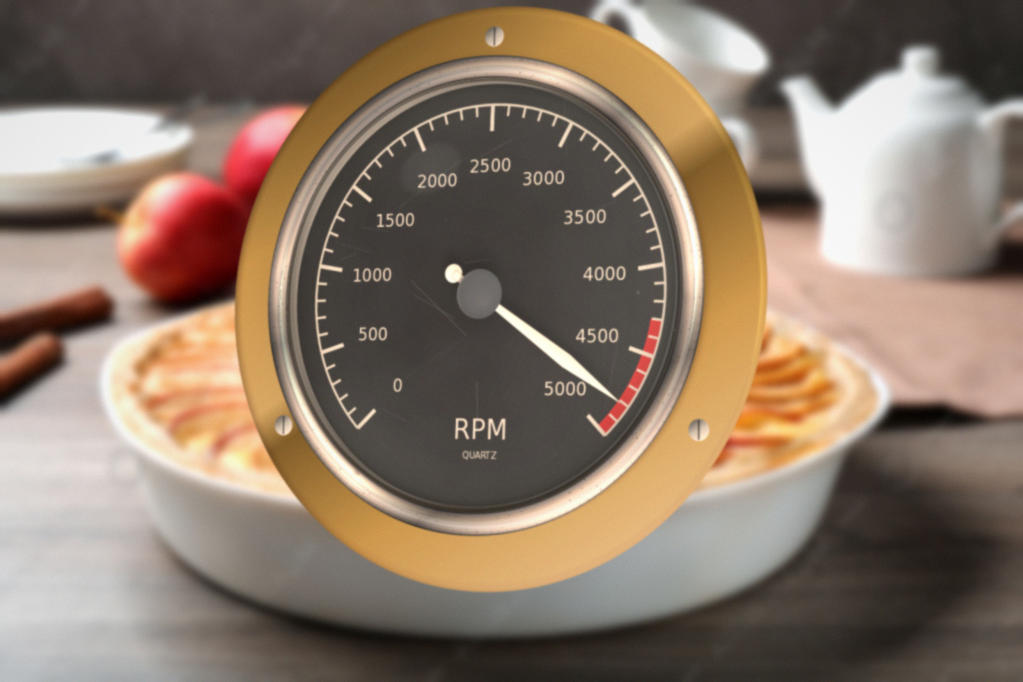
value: 4800,rpm
